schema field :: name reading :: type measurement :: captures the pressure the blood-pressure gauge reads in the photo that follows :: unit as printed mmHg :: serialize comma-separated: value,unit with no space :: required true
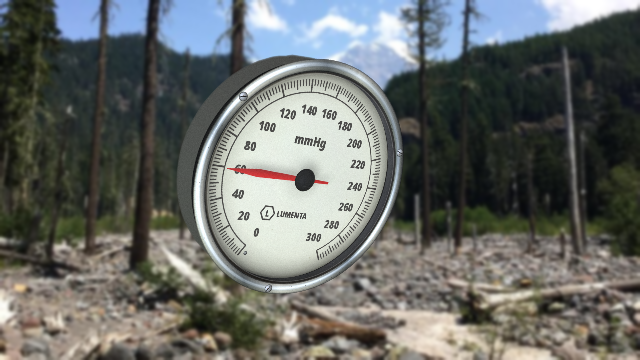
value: 60,mmHg
